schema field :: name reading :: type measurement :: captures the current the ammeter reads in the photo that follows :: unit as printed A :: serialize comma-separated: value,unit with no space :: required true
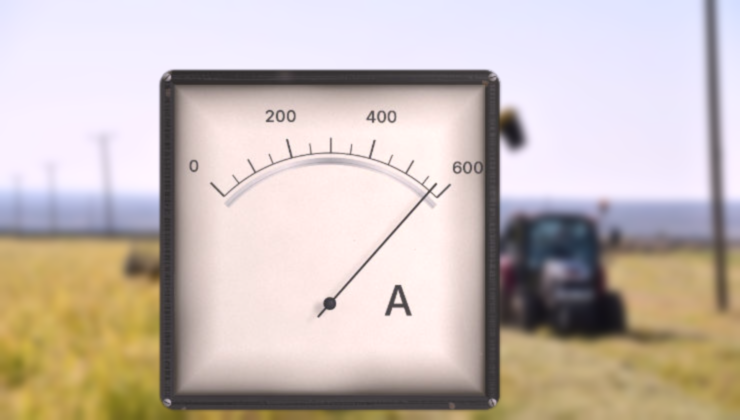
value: 575,A
